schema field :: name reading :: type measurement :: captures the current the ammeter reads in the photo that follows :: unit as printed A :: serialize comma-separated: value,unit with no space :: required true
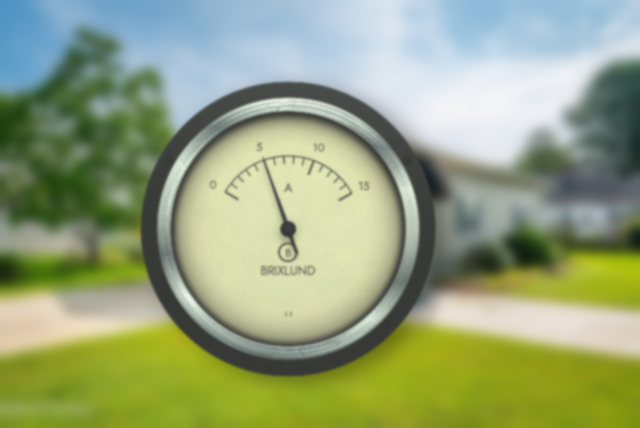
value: 5,A
